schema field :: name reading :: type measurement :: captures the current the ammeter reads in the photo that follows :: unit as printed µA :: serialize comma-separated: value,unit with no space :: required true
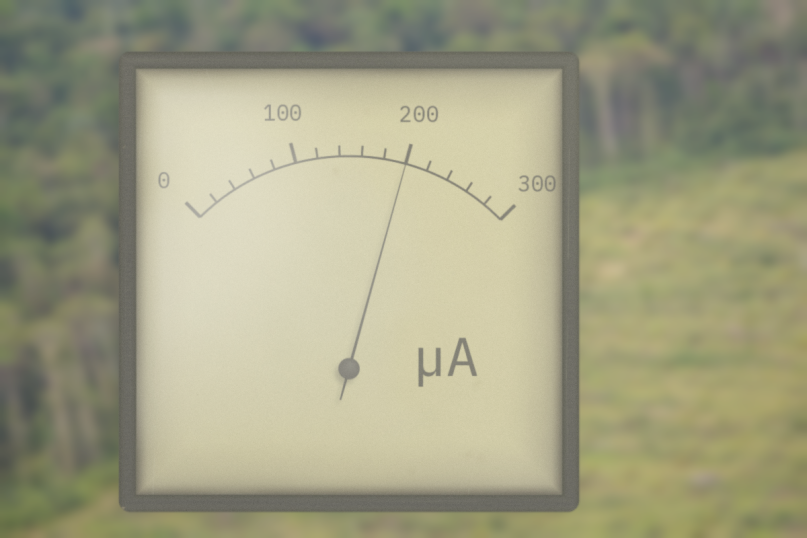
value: 200,µA
